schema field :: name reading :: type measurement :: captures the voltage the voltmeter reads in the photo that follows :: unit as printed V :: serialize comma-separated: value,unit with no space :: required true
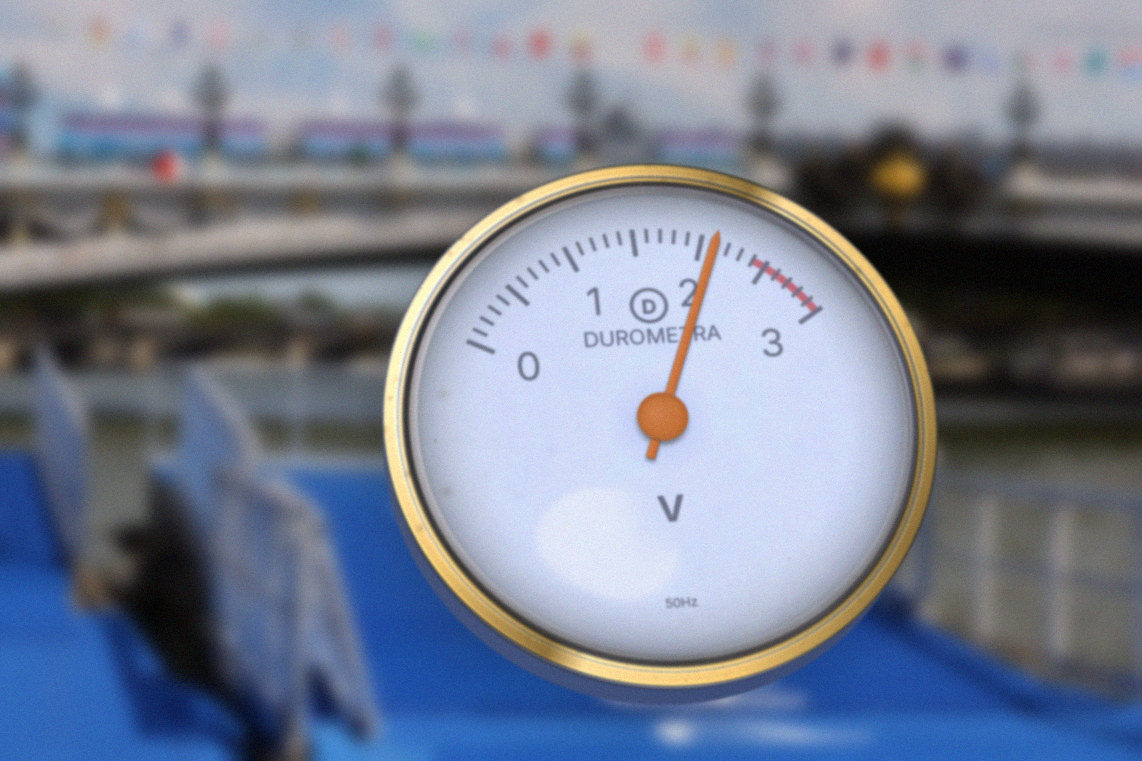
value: 2.1,V
